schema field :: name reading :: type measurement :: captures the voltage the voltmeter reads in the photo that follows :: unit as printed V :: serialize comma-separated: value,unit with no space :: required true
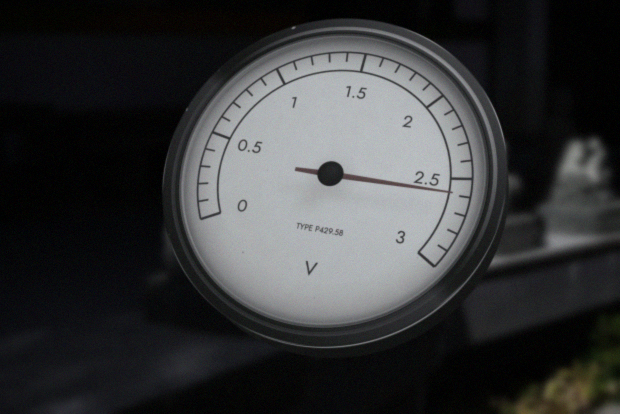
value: 2.6,V
